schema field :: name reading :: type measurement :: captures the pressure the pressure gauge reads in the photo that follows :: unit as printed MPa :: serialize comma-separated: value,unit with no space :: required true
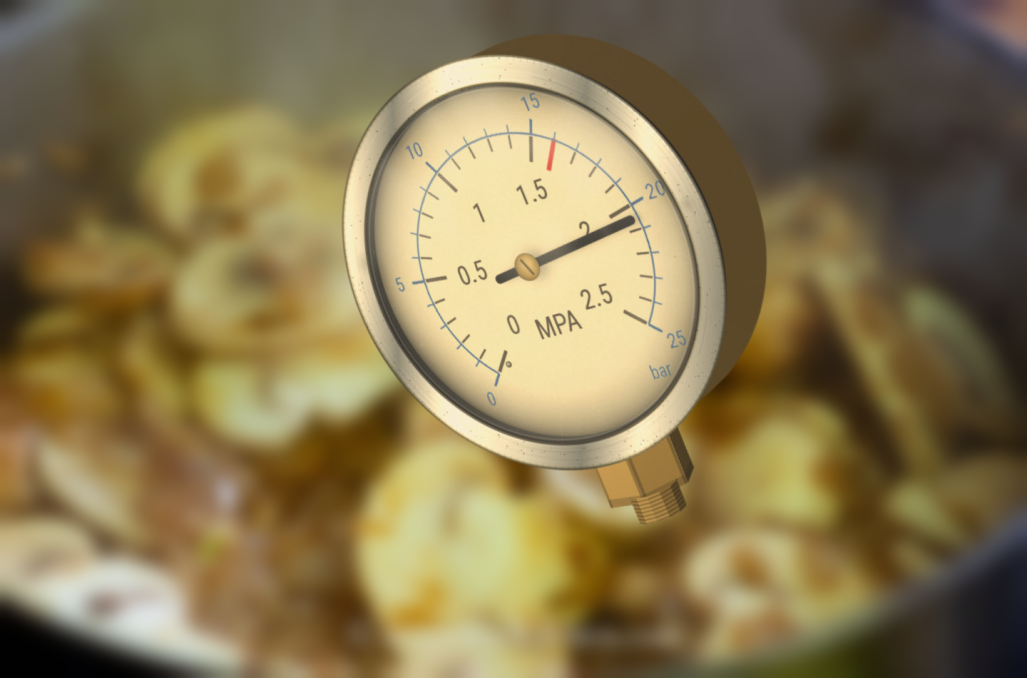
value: 2.05,MPa
